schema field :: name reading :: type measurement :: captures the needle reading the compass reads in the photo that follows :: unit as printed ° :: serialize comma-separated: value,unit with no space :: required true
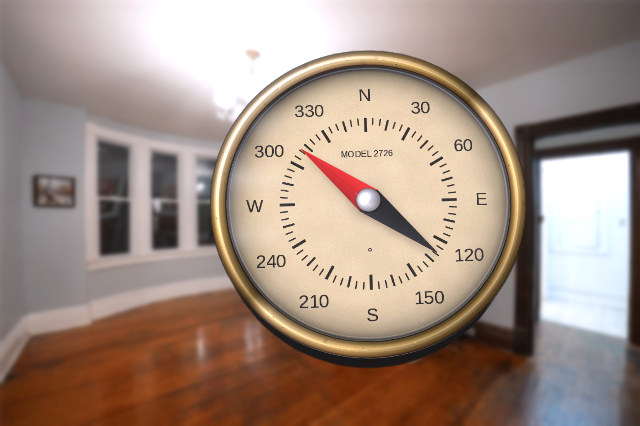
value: 310,°
